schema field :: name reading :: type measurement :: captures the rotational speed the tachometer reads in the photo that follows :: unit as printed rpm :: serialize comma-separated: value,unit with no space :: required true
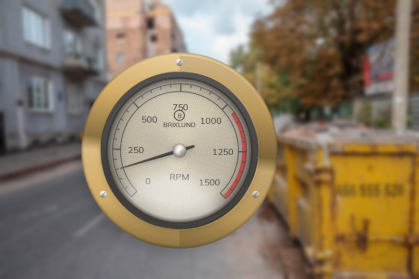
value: 150,rpm
